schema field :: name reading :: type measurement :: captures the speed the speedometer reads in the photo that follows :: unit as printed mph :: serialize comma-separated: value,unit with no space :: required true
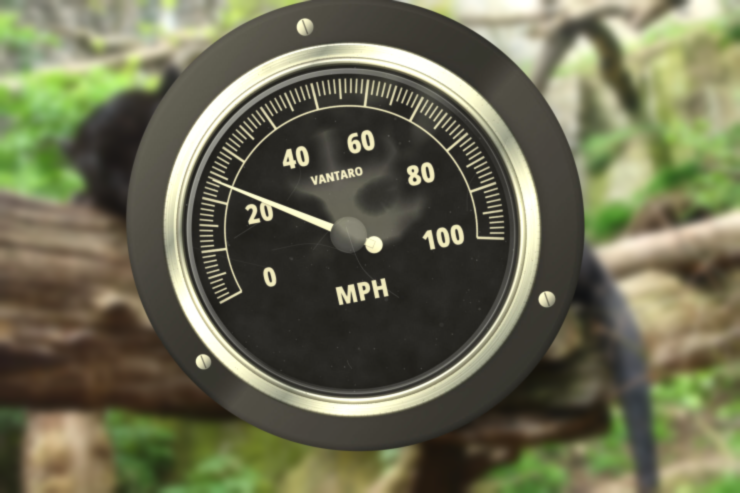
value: 24,mph
